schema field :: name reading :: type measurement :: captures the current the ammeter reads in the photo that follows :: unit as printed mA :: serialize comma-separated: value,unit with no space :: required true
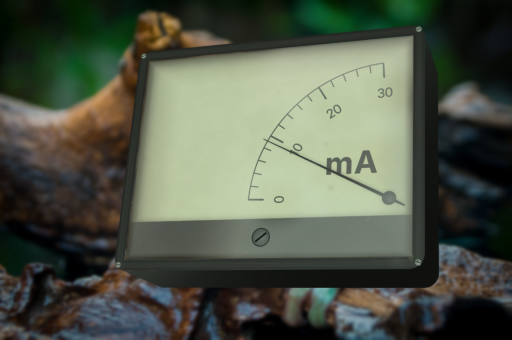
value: 9,mA
